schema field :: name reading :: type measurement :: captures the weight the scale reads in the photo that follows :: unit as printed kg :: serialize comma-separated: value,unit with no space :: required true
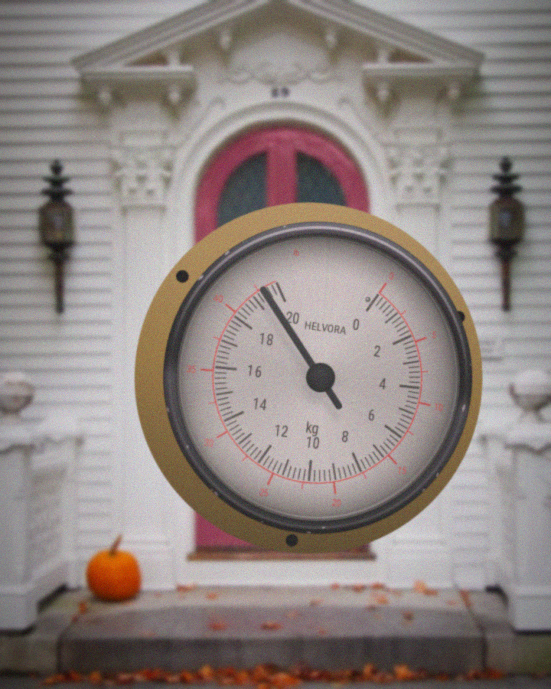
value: 19.4,kg
